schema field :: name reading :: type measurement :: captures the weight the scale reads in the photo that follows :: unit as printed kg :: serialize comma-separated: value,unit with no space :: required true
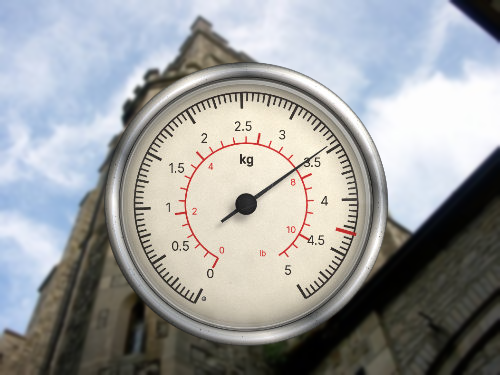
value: 3.45,kg
